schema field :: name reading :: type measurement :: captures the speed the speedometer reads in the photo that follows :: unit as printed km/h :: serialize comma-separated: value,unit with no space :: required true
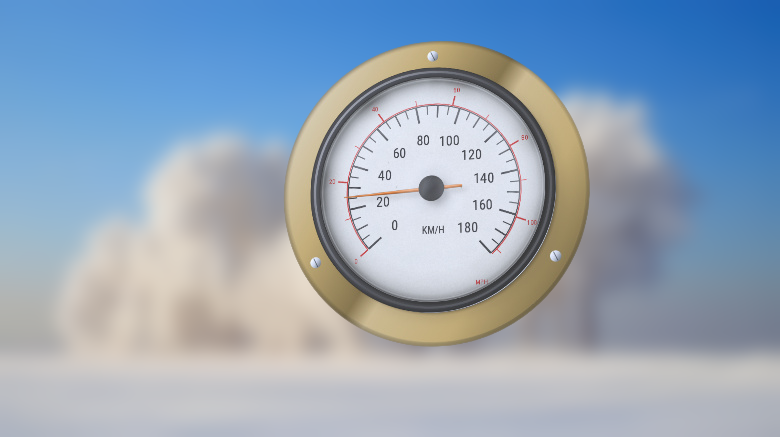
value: 25,km/h
